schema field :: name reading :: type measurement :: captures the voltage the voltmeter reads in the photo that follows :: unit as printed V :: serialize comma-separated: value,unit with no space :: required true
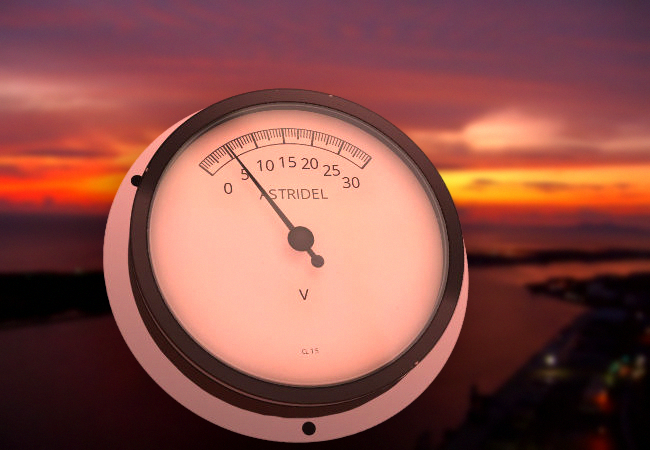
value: 5,V
